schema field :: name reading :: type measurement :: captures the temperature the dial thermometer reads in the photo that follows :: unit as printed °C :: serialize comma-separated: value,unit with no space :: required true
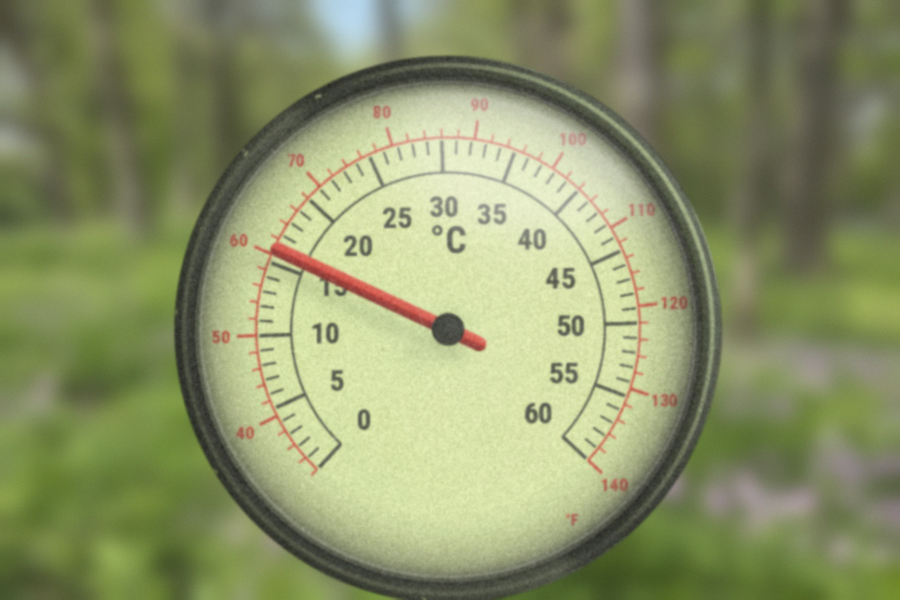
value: 16,°C
